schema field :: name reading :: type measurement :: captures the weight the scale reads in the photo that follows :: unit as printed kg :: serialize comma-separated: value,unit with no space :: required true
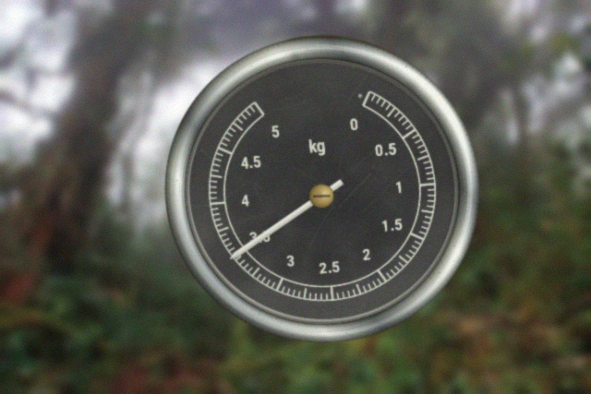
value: 3.5,kg
